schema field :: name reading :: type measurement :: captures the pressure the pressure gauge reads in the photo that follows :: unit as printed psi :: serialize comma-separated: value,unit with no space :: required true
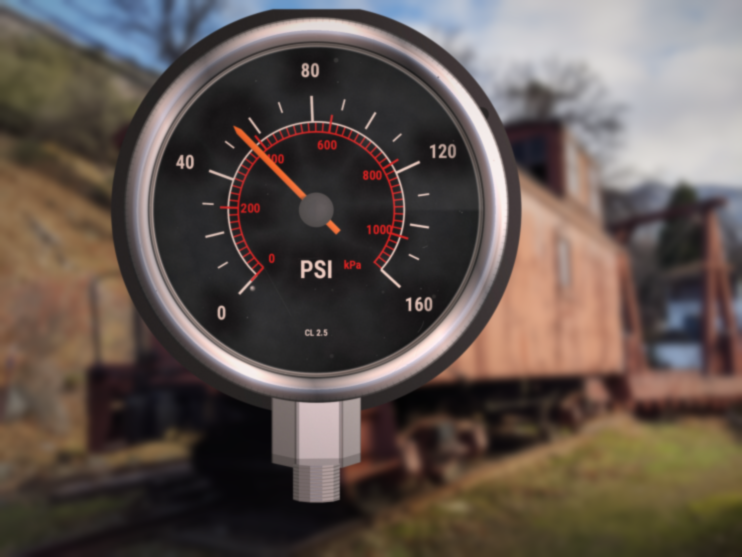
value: 55,psi
